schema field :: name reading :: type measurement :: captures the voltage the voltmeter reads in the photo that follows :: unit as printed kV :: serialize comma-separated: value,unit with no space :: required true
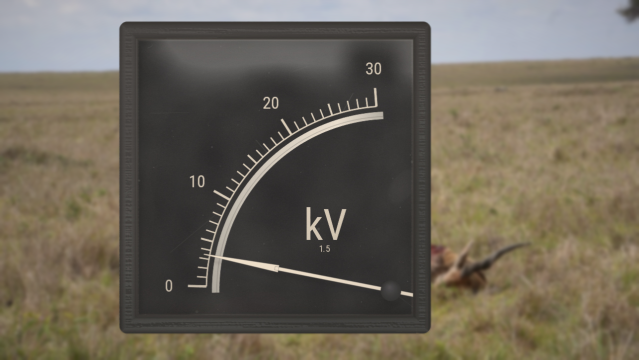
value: 3.5,kV
